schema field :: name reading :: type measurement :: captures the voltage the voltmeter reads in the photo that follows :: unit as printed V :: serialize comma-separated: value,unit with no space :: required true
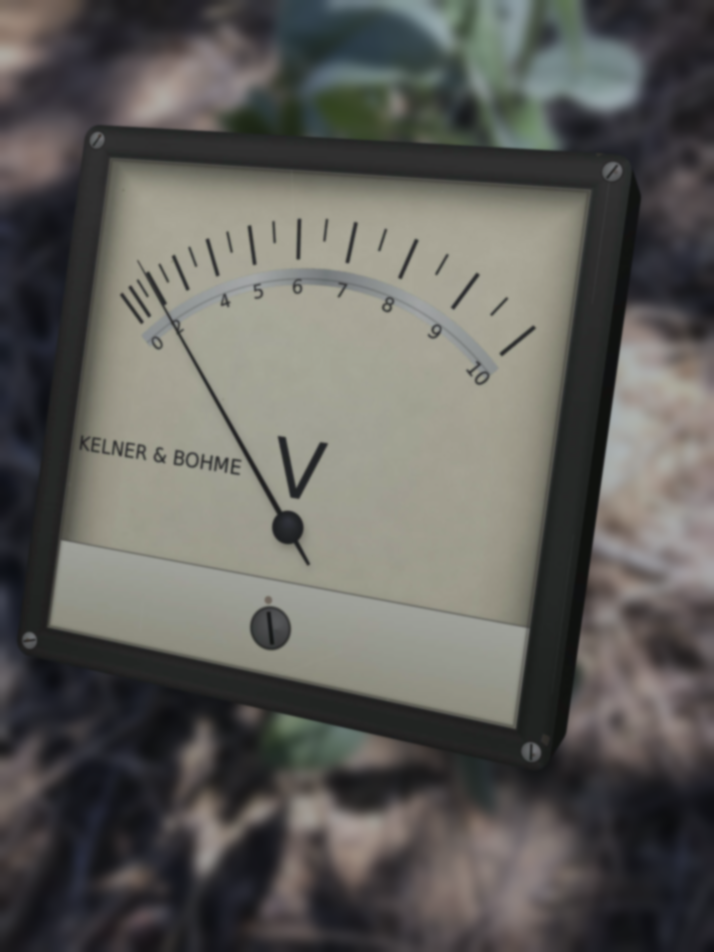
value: 2,V
